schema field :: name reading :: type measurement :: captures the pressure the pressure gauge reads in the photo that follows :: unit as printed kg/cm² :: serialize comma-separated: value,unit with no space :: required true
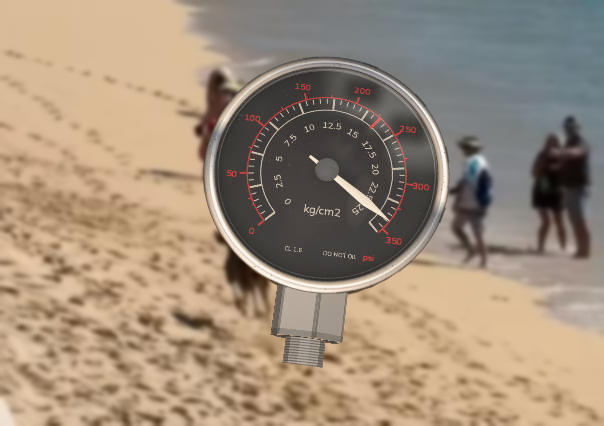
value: 24,kg/cm²
